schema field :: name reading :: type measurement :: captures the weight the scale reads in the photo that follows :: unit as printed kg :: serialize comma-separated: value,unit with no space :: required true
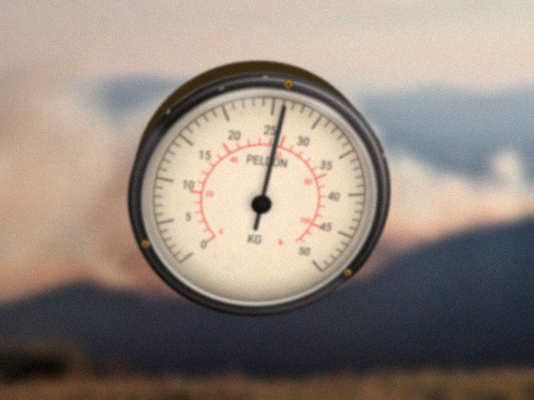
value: 26,kg
